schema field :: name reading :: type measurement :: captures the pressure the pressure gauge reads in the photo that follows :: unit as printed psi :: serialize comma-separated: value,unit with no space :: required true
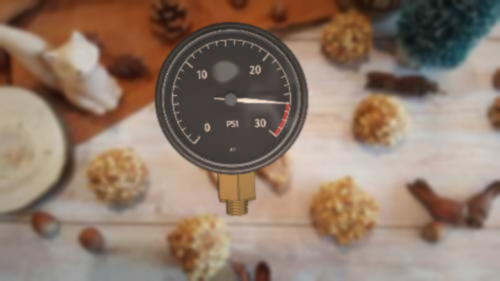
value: 26,psi
